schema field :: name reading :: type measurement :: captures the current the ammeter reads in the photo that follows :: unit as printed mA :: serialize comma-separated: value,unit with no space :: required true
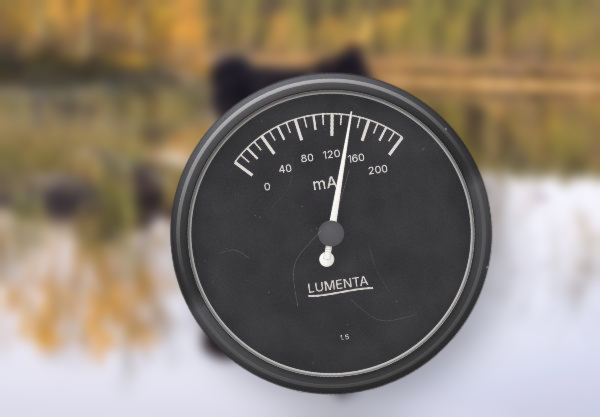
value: 140,mA
